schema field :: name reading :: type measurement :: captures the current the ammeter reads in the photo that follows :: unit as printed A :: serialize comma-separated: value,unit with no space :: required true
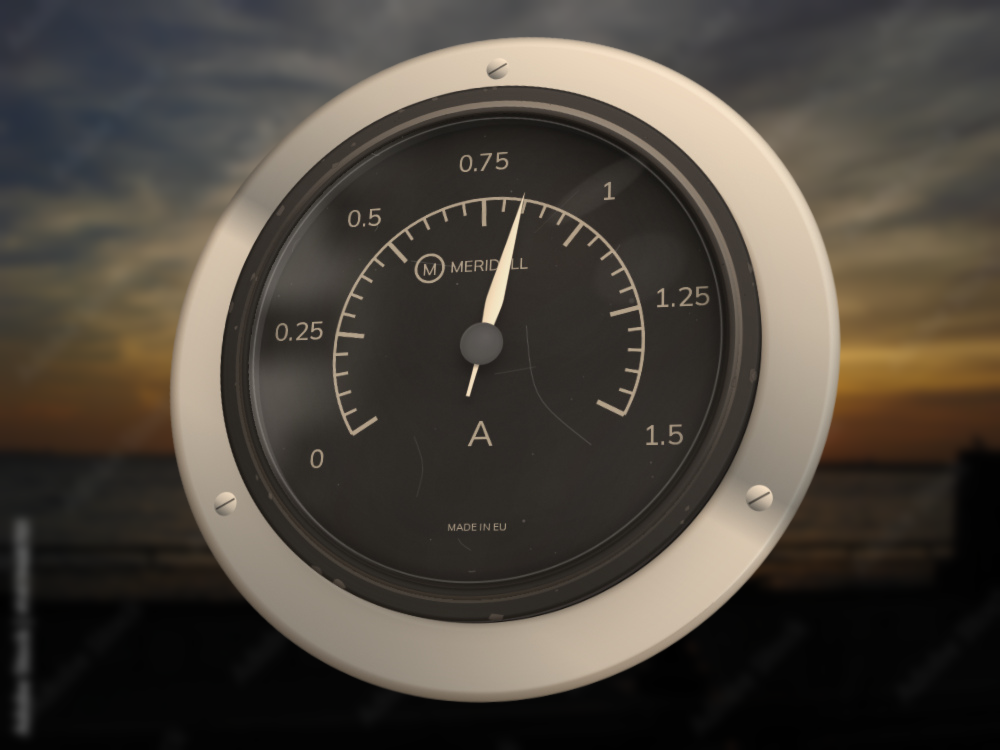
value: 0.85,A
